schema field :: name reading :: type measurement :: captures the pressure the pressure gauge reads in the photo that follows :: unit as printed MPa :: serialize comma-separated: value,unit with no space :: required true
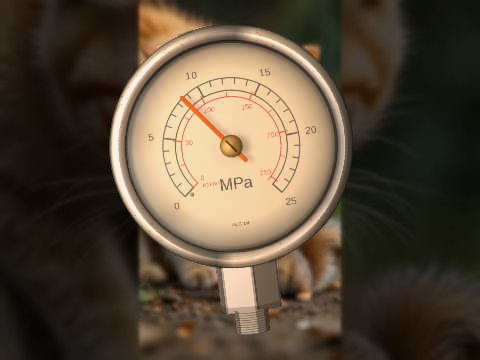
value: 8.5,MPa
